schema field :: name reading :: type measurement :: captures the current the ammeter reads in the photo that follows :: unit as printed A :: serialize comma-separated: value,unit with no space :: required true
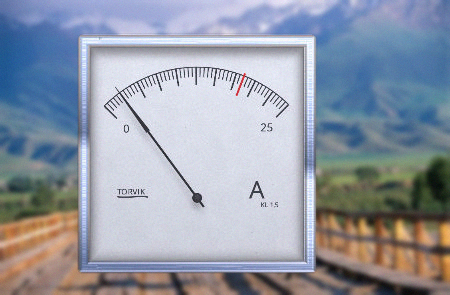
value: 2.5,A
